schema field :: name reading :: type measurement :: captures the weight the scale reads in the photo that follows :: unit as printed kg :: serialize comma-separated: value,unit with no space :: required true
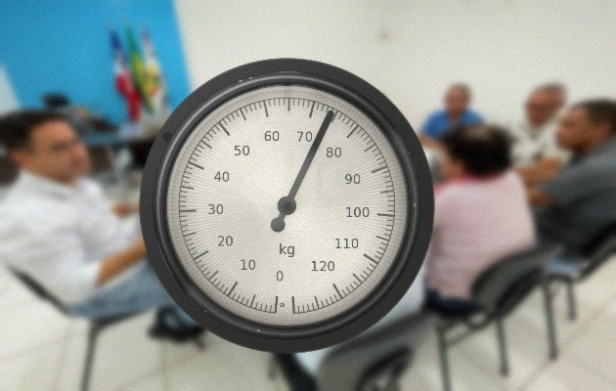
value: 74,kg
